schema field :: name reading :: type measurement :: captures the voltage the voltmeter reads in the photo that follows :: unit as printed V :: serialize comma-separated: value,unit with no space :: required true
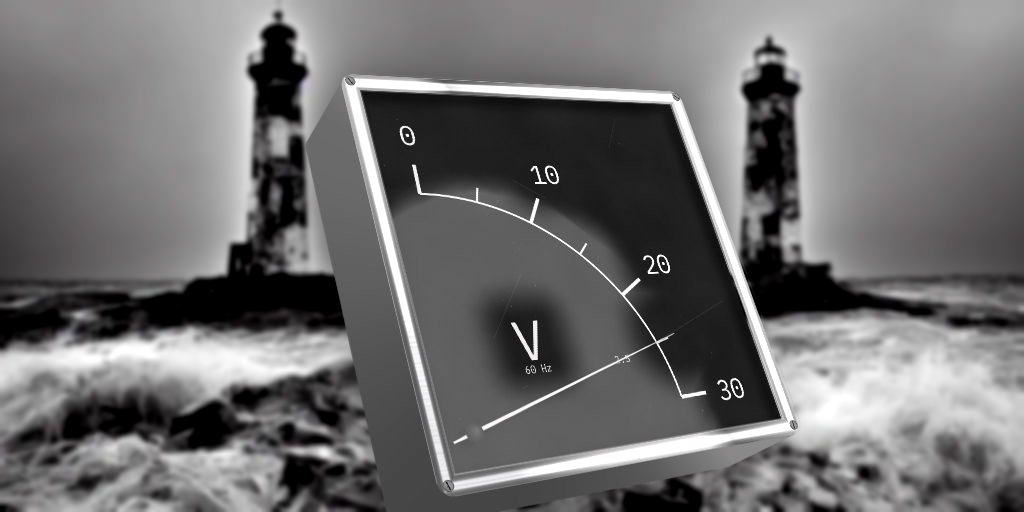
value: 25,V
